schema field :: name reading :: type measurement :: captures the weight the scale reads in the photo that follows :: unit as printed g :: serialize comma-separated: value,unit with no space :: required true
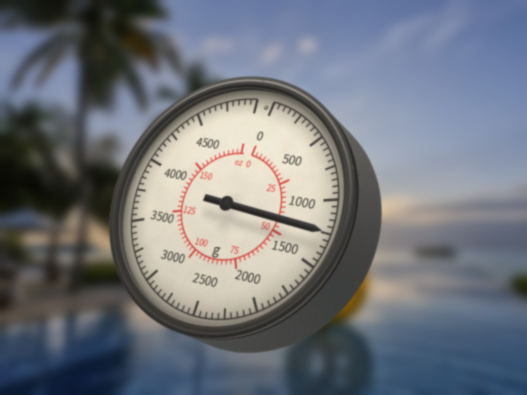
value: 1250,g
